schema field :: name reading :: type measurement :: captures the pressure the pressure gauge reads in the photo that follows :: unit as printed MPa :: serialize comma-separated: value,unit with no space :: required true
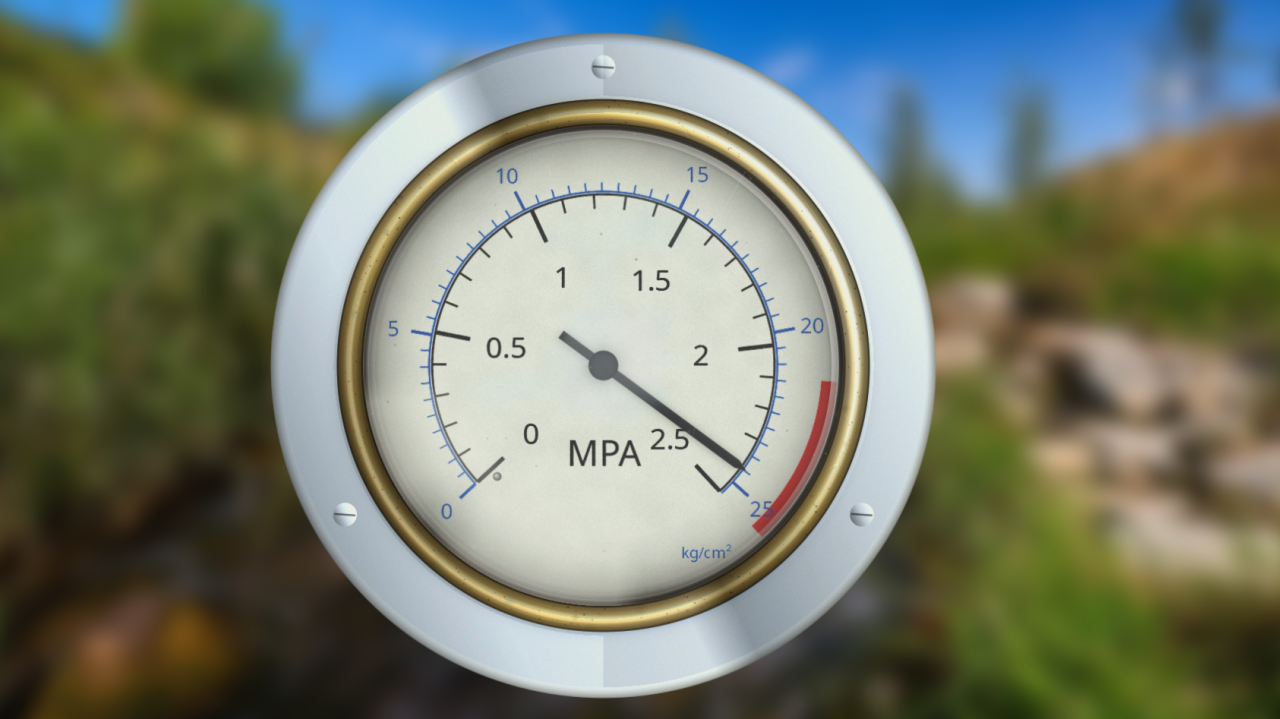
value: 2.4,MPa
